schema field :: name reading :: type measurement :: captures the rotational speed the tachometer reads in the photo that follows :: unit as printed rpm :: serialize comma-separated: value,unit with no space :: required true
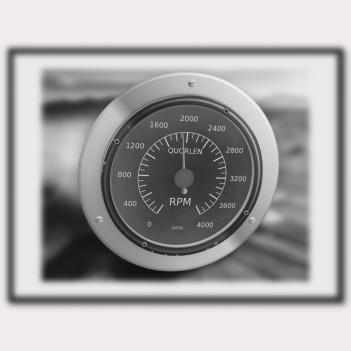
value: 1900,rpm
